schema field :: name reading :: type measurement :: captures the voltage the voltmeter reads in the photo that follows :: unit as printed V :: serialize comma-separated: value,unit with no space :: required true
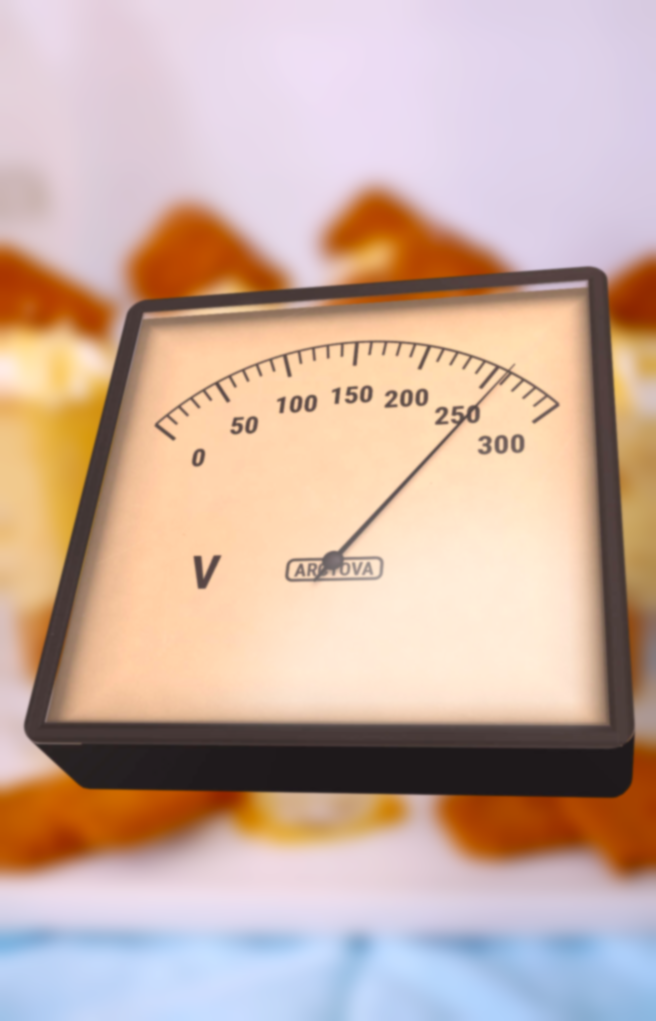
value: 260,V
